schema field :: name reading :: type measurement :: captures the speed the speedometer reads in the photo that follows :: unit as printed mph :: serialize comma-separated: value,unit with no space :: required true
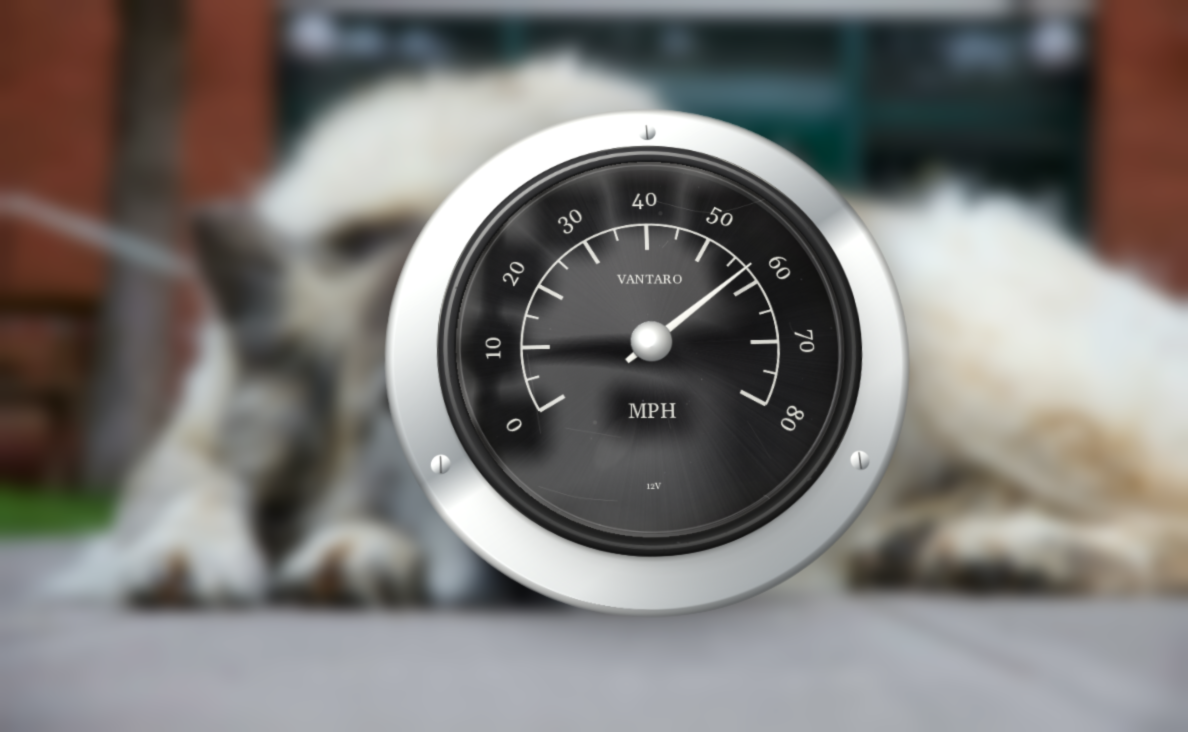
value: 57.5,mph
